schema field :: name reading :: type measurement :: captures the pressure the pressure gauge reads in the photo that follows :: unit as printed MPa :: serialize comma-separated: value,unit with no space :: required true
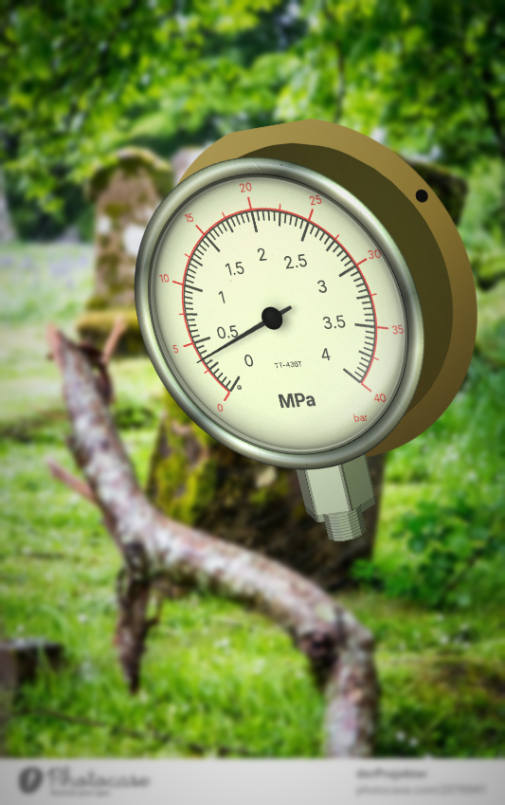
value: 0.35,MPa
